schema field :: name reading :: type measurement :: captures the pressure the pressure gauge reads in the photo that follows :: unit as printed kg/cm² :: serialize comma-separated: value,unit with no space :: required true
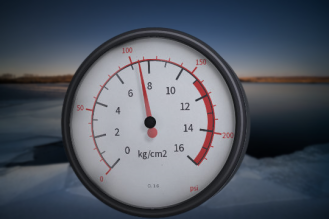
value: 7.5,kg/cm²
